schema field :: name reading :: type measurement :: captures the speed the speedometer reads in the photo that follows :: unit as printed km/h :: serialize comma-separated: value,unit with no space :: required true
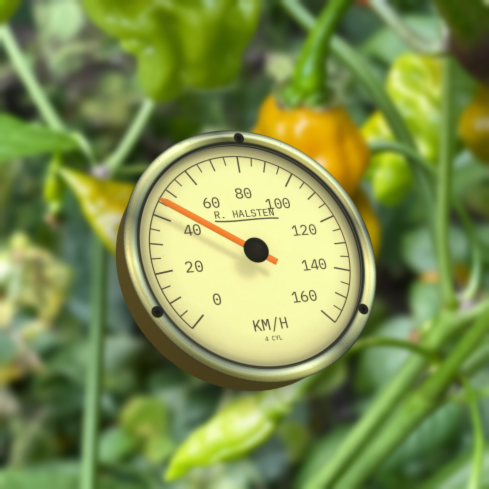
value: 45,km/h
